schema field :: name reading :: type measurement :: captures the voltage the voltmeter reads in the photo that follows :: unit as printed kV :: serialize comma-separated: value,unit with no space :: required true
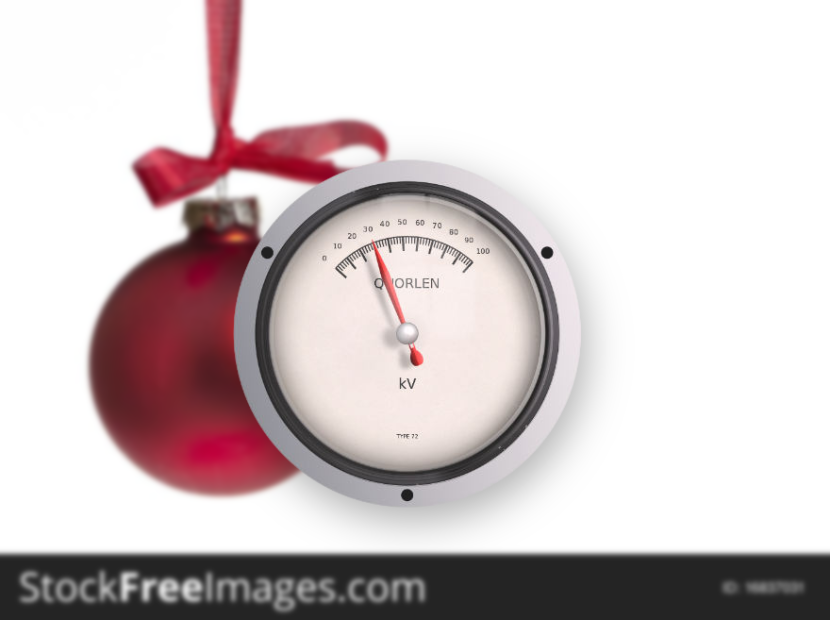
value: 30,kV
